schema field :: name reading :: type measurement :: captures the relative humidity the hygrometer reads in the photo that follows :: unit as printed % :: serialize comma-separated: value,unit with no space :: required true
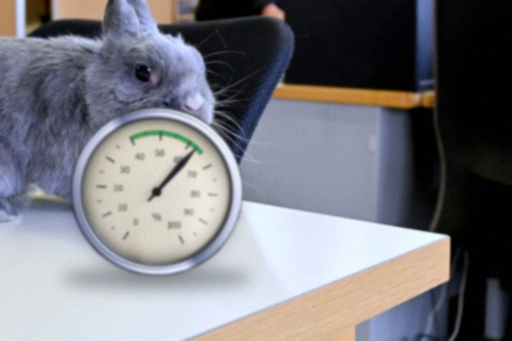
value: 62.5,%
